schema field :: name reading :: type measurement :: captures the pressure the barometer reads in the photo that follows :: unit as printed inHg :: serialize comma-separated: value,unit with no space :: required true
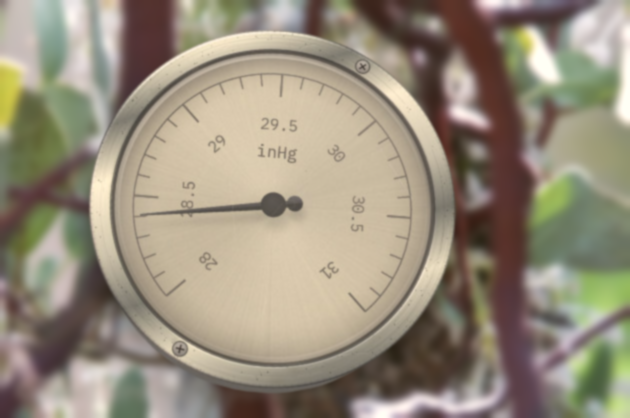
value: 28.4,inHg
